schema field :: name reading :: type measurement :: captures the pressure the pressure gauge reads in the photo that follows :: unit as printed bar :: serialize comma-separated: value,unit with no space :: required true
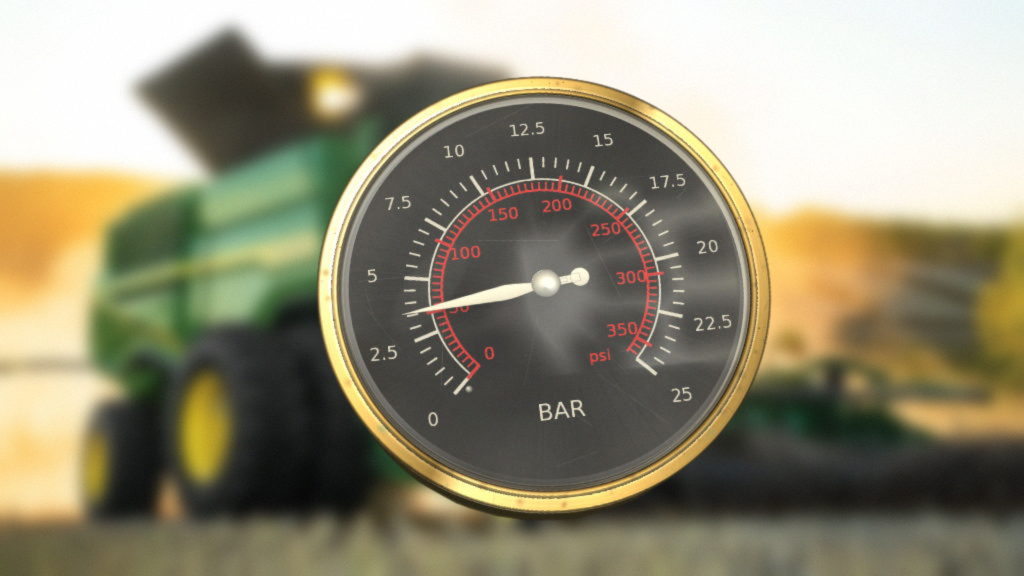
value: 3.5,bar
